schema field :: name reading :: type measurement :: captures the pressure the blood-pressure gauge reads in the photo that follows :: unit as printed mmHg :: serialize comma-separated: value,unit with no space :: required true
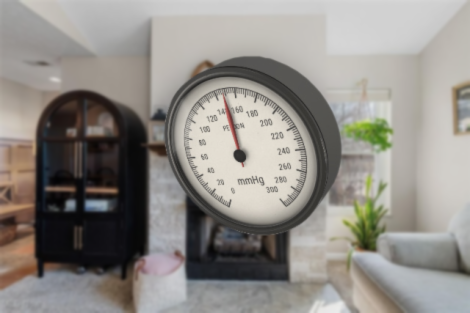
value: 150,mmHg
